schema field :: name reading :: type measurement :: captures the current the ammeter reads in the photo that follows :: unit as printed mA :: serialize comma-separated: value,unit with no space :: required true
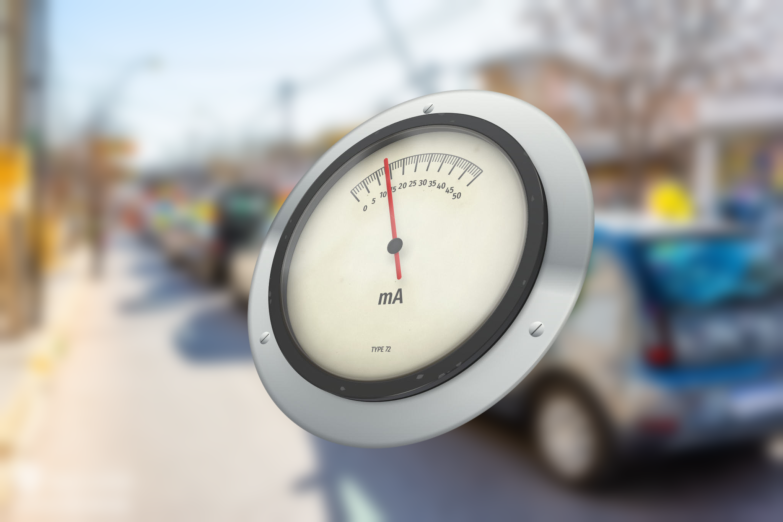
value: 15,mA
